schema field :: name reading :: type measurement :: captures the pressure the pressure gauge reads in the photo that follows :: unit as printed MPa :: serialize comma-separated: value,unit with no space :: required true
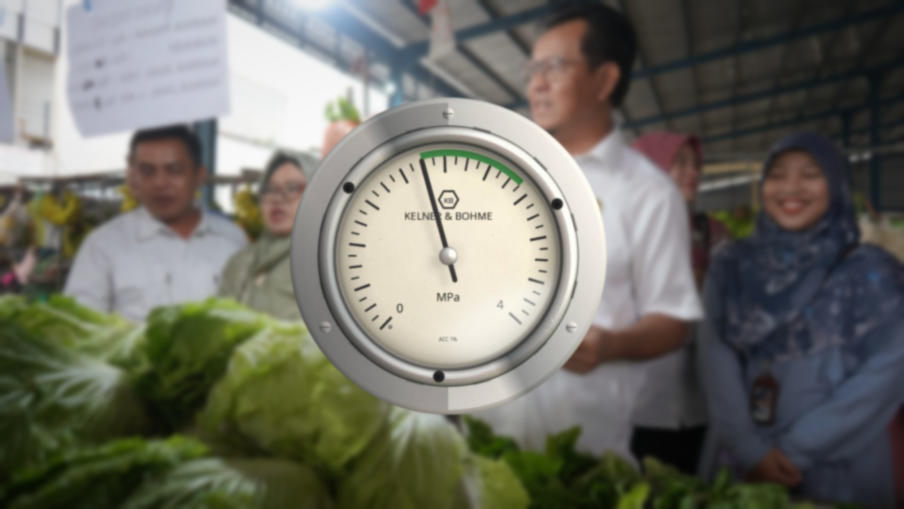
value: 1.8,MPa
